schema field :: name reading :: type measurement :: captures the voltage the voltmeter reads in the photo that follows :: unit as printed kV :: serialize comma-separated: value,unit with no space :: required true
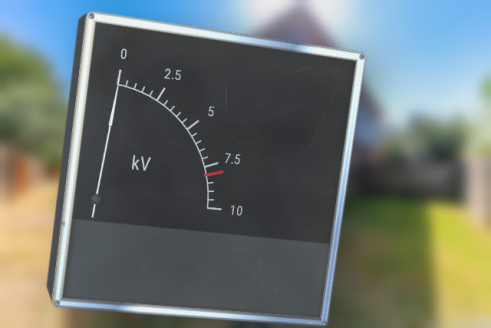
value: 0,kV
